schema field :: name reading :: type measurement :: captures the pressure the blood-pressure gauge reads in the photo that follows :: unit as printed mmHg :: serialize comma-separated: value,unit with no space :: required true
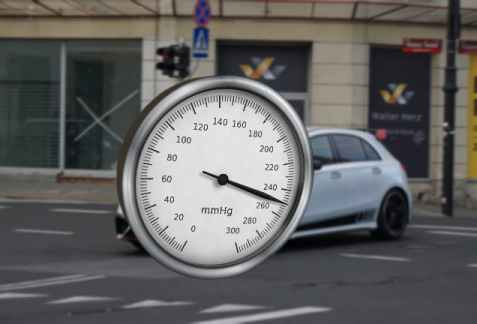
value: 250,mmHg
